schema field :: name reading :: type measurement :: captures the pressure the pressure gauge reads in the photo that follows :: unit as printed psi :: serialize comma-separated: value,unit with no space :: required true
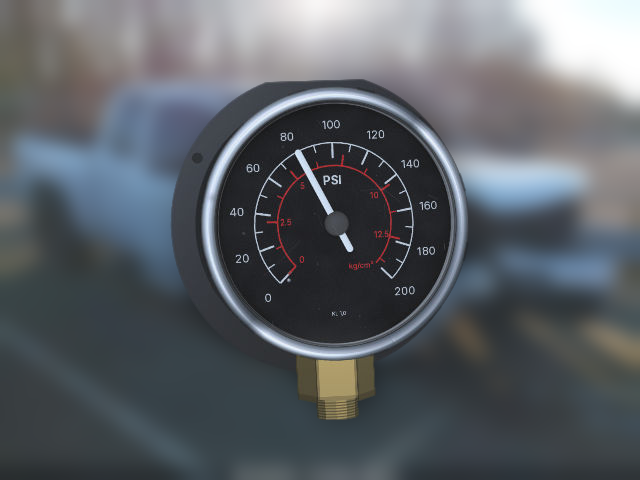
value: 80,psi
